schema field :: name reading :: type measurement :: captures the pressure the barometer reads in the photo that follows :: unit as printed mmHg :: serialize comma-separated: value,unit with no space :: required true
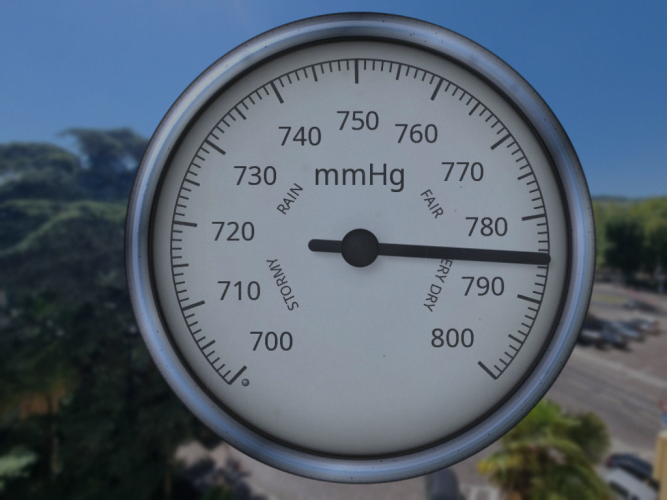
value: 785,mmHg
